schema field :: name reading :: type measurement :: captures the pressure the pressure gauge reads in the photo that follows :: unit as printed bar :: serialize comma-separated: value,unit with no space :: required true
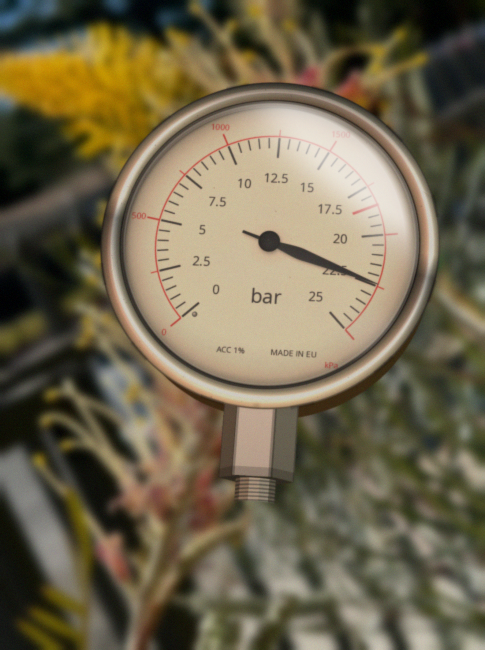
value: 22.5,bar
